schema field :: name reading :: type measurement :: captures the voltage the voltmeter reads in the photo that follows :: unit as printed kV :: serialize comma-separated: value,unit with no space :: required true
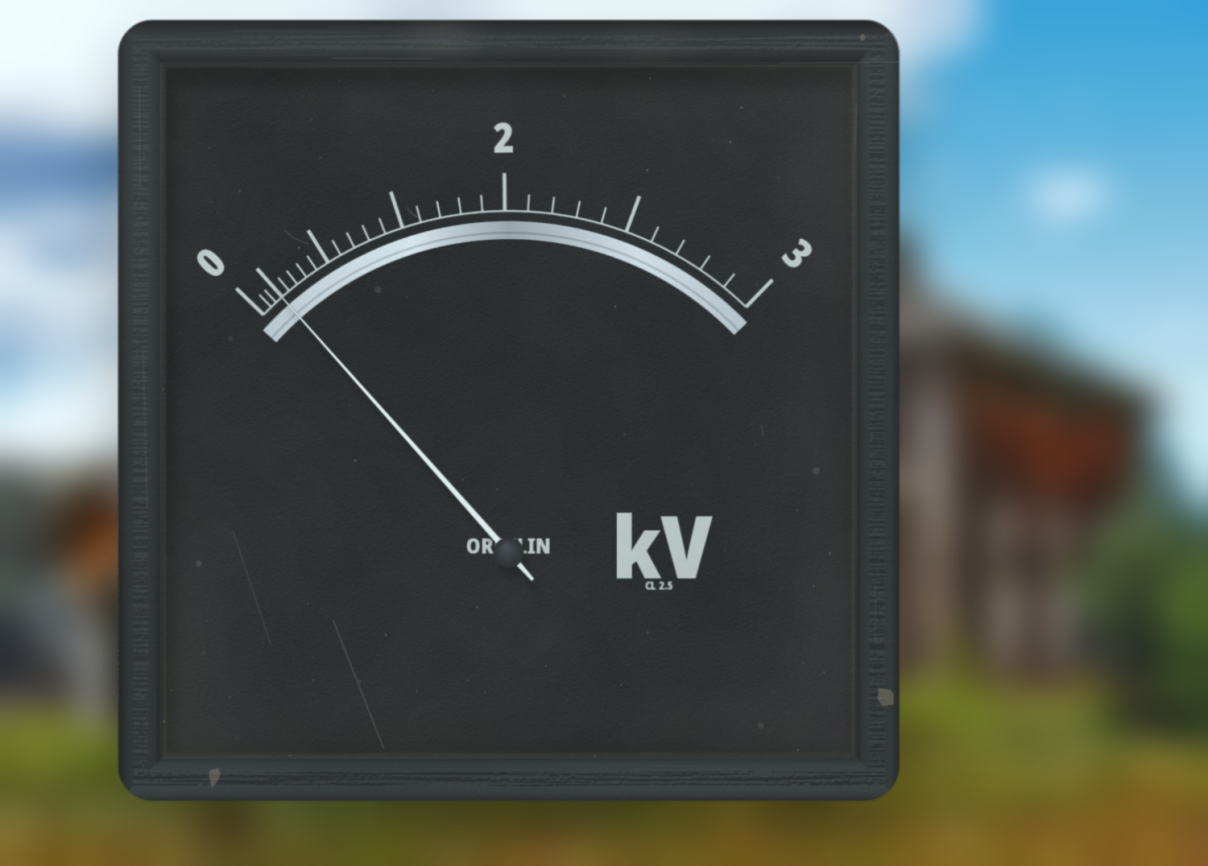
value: 0.5,kV
